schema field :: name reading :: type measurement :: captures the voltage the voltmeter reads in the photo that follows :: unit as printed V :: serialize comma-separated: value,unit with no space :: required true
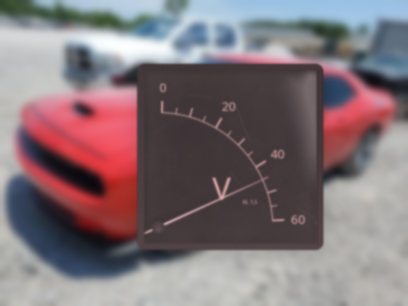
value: 45,V
